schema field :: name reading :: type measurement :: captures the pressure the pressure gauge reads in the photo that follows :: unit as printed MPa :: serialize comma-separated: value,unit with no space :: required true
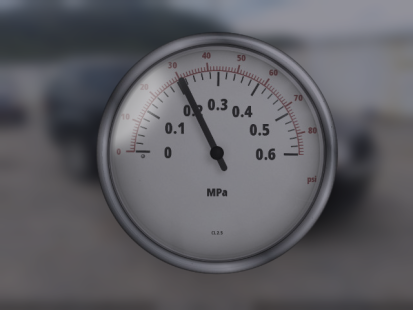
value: 0.21,MPa
